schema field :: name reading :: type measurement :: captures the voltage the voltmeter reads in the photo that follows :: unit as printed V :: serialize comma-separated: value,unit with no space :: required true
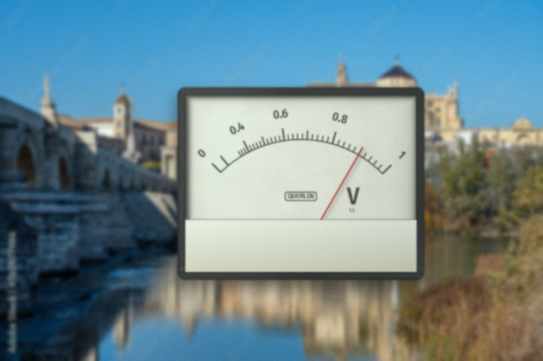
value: 0.9,V
